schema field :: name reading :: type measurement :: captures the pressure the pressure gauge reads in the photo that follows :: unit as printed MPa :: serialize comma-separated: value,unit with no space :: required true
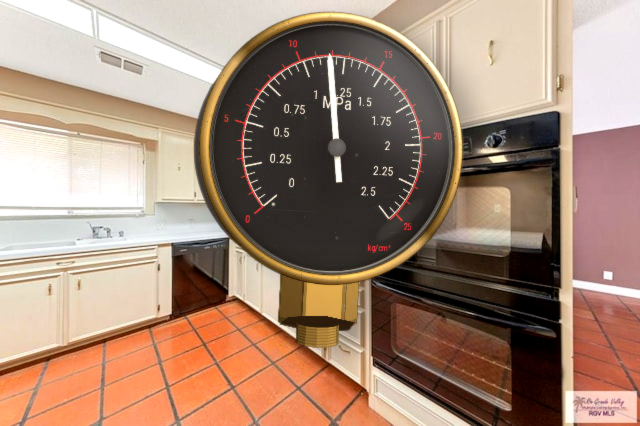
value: 1.15,MPa
